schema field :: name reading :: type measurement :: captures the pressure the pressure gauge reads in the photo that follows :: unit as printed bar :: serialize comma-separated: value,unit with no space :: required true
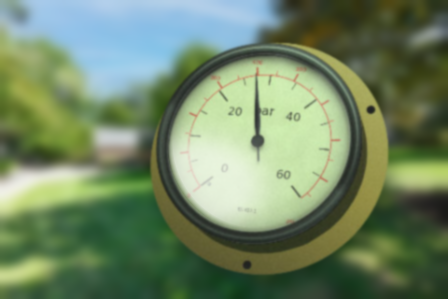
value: 27.5,bar
